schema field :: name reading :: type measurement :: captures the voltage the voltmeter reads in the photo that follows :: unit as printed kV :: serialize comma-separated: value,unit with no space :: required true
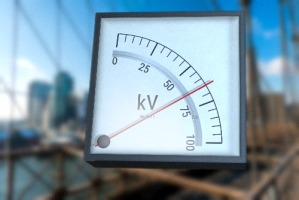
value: 65,kV
